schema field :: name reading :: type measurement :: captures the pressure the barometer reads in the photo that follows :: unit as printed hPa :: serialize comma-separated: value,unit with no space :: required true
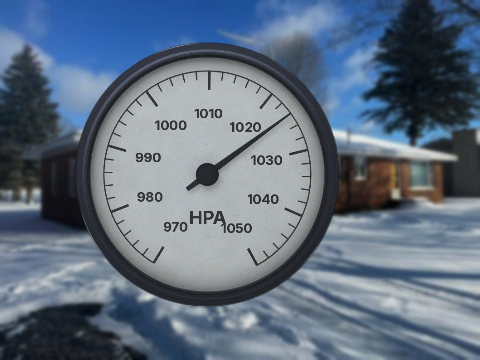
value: 1024,hPa
